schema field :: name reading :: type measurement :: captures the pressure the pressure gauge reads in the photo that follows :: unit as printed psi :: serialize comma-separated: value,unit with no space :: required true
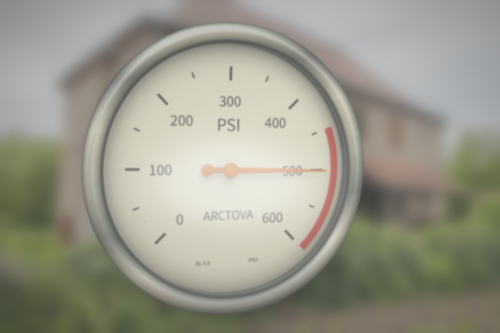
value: 500,psi
